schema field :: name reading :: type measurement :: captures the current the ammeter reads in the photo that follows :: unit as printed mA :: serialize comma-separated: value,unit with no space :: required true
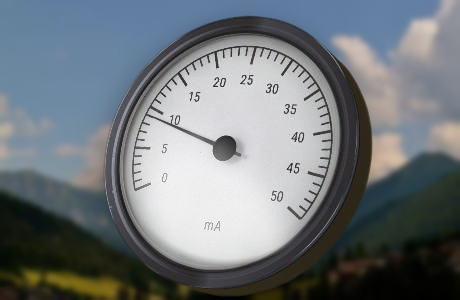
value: 9,mA
